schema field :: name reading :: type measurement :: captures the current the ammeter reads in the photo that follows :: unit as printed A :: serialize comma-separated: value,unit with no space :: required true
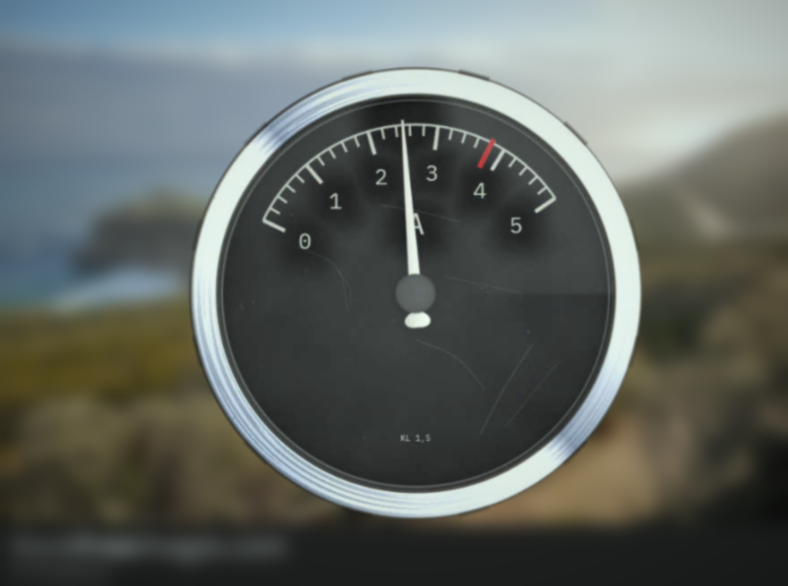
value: 2.5,A
